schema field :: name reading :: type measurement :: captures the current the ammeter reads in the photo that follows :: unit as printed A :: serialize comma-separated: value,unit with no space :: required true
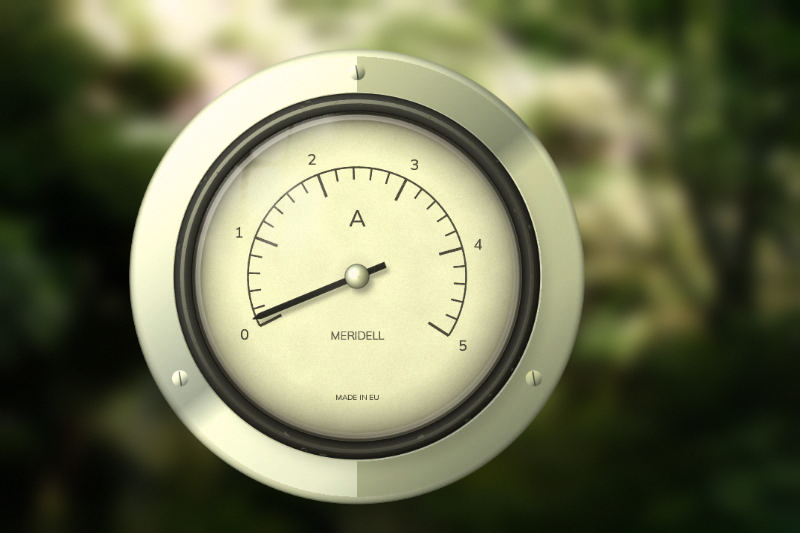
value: 0.1,A
